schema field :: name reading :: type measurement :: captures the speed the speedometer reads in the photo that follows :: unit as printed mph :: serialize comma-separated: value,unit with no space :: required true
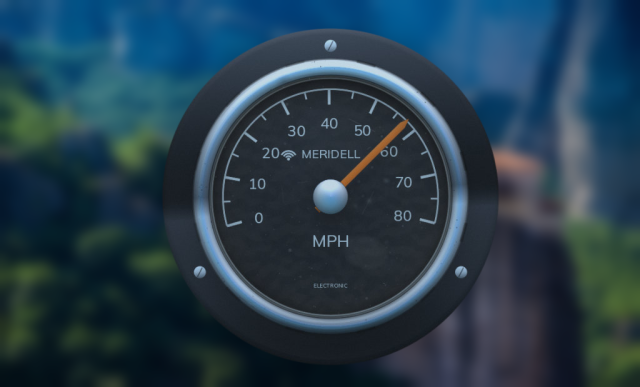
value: 57.5,mph
